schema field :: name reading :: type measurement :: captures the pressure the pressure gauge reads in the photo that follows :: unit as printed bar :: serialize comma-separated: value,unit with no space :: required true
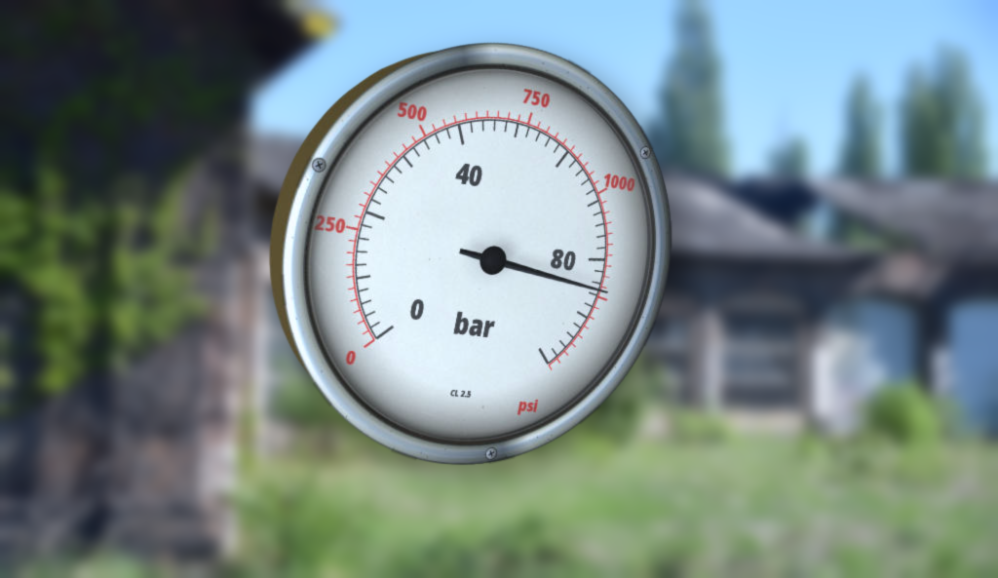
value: 85,bar
